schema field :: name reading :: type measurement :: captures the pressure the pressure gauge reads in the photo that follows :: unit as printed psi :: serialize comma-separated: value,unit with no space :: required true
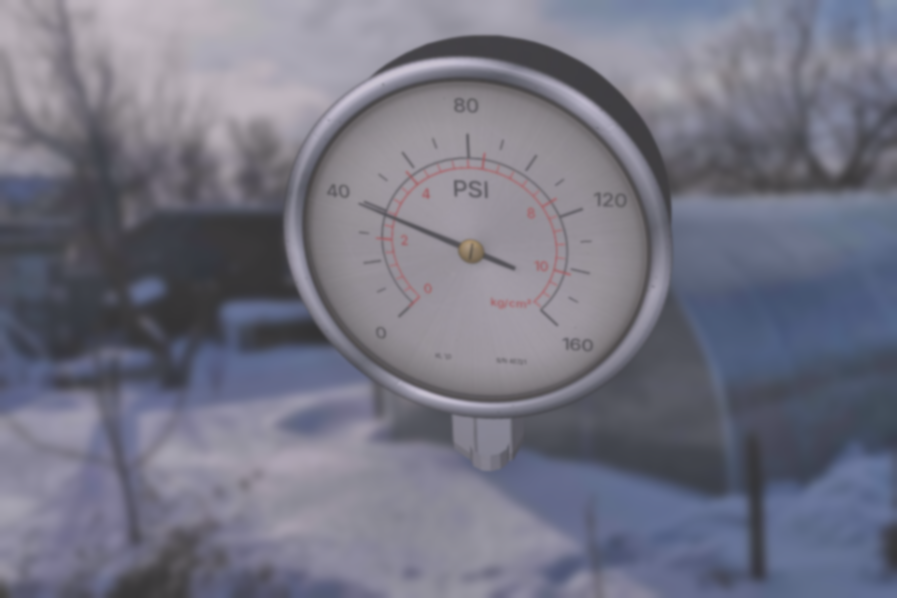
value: 40,psi
